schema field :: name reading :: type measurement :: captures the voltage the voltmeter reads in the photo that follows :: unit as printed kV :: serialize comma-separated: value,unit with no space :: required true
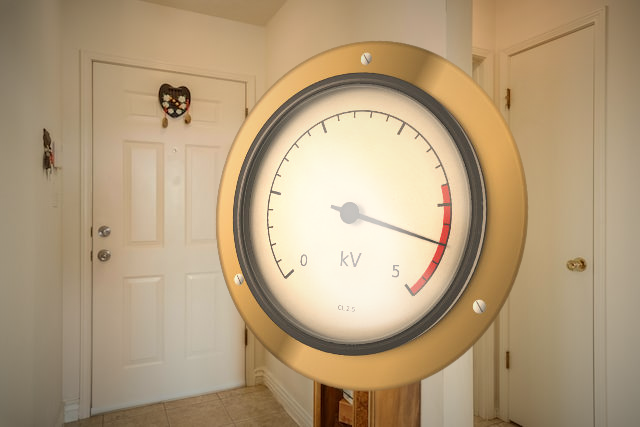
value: 4.4,kV
